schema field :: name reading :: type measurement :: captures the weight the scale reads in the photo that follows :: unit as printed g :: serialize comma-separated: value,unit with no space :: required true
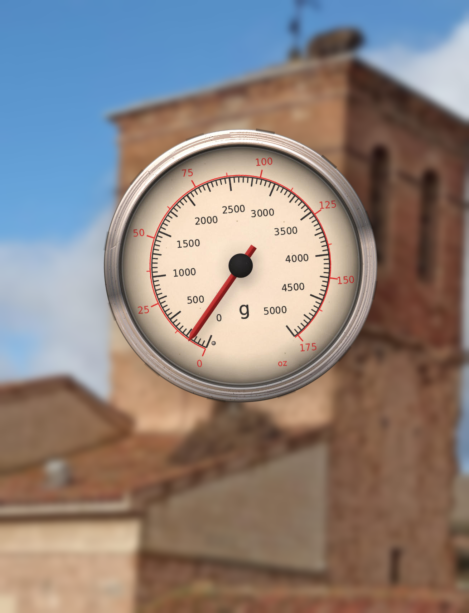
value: 200,g
